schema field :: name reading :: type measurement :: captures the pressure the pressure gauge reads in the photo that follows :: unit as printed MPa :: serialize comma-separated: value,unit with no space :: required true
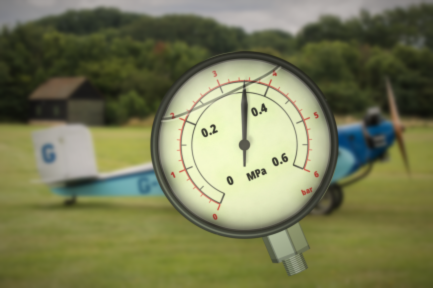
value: 0.35,MPa
